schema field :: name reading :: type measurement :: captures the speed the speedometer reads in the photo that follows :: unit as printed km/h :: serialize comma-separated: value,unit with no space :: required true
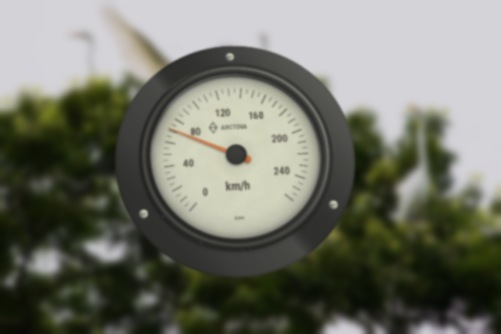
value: 70,km/h
